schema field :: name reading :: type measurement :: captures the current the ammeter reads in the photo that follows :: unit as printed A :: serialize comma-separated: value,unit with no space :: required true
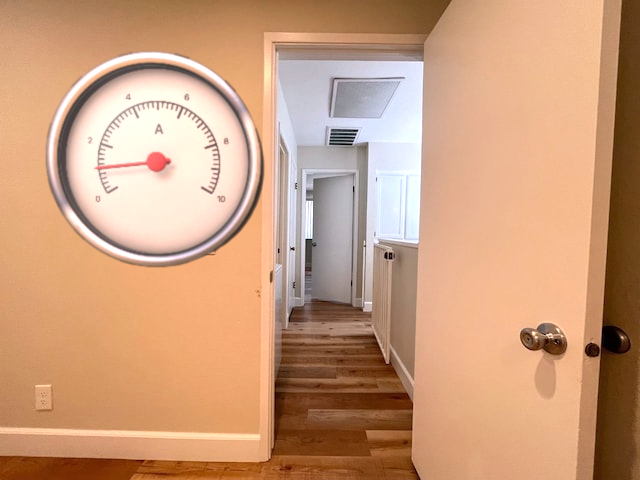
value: 1,A
